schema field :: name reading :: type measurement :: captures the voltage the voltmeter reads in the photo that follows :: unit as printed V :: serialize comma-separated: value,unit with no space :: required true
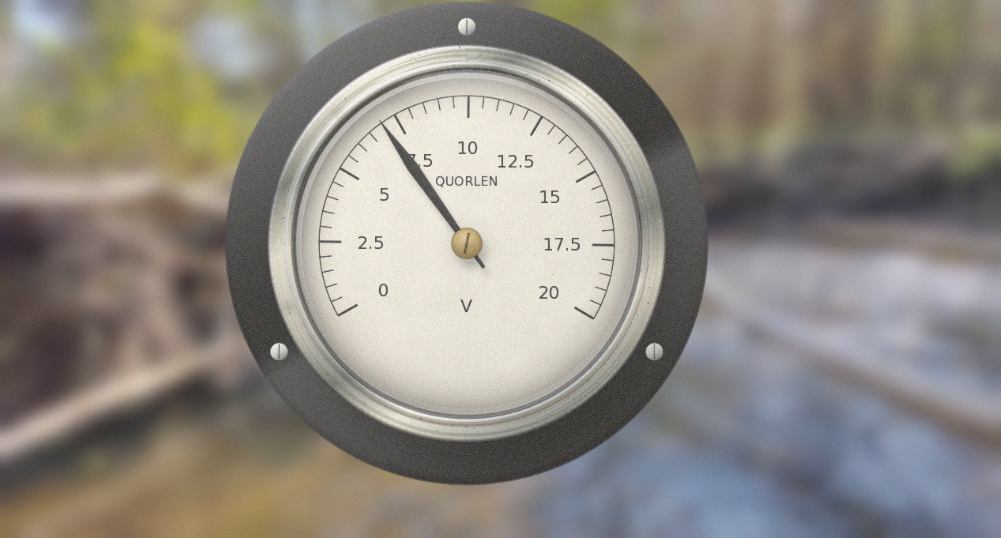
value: 7,V
